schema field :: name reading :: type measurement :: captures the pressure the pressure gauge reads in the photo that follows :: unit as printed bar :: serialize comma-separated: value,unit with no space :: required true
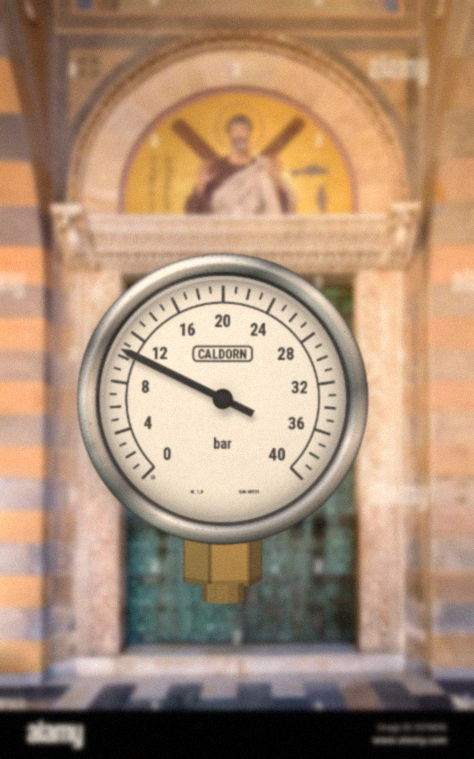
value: 10.5,bar
